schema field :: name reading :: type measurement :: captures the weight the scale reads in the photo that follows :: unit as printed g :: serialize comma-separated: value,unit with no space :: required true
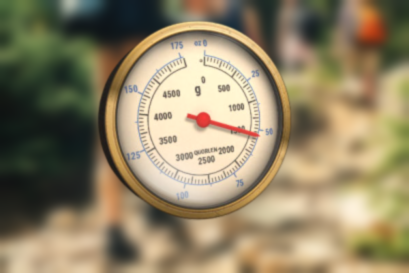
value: 1500,g
